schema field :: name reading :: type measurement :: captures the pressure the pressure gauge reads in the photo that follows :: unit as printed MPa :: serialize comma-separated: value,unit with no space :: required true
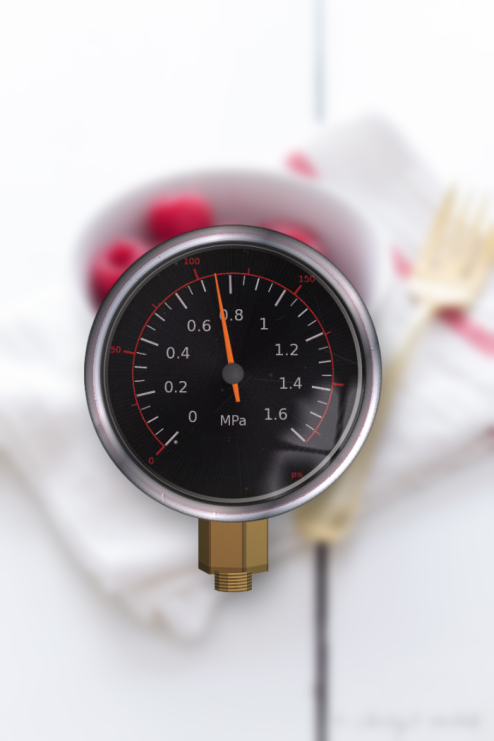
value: 0.75,MPa
